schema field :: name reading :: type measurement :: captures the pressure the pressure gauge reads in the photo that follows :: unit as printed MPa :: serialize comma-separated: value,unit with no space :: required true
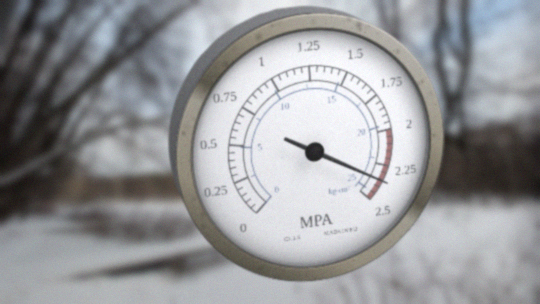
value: 2.35,MPa
